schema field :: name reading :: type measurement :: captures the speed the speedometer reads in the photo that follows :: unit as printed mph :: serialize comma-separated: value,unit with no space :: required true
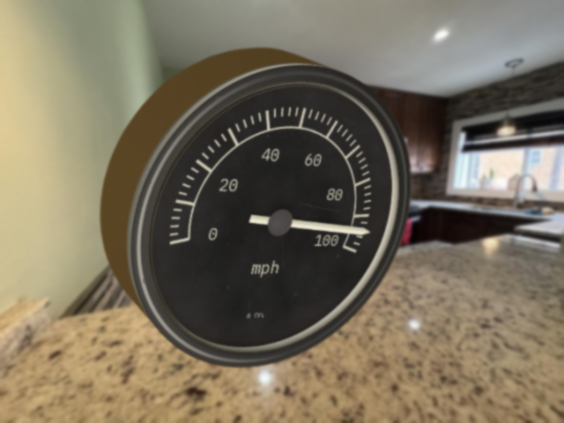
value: 94,mph
